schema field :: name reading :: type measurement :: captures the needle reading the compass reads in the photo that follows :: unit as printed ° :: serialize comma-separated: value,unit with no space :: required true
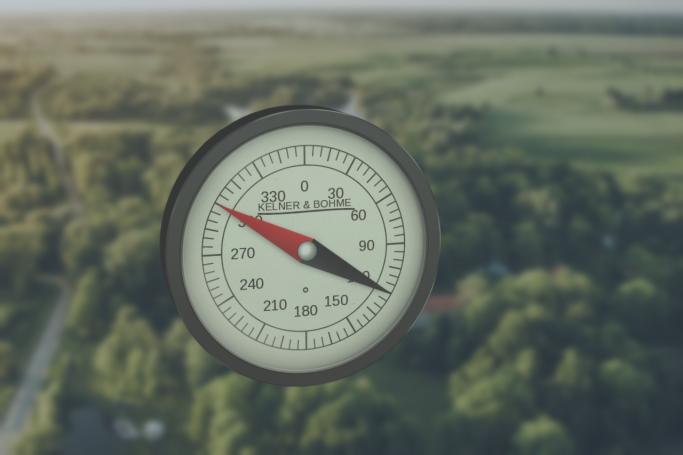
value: 300,°
